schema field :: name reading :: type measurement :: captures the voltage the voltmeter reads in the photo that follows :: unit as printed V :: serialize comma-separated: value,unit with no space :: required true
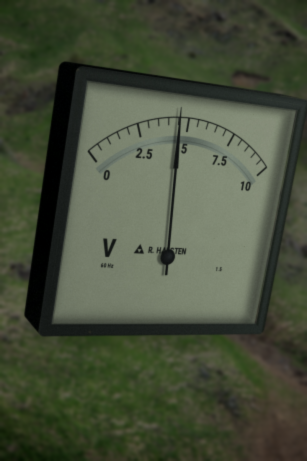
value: 4.5,V
